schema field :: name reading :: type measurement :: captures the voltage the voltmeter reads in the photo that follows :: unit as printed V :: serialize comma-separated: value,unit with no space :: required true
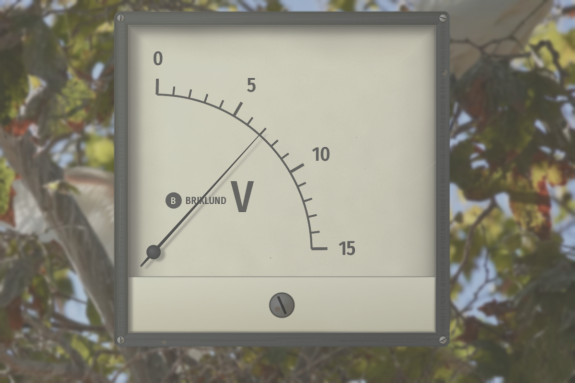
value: 7,V
